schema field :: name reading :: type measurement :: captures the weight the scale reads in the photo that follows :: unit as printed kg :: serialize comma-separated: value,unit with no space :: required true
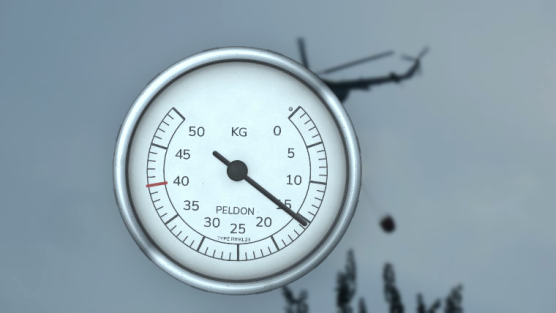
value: 15.5,kg
